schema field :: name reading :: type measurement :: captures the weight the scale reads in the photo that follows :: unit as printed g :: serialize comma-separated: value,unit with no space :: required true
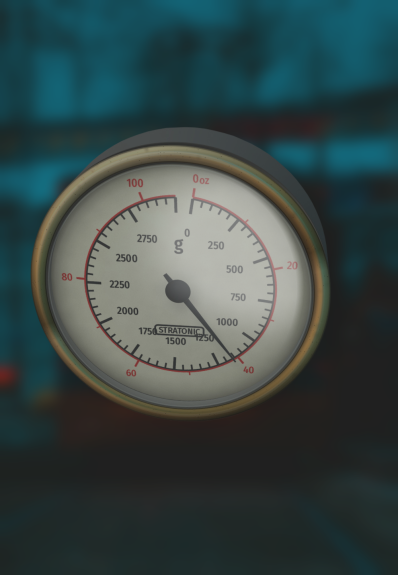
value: 1150,g
